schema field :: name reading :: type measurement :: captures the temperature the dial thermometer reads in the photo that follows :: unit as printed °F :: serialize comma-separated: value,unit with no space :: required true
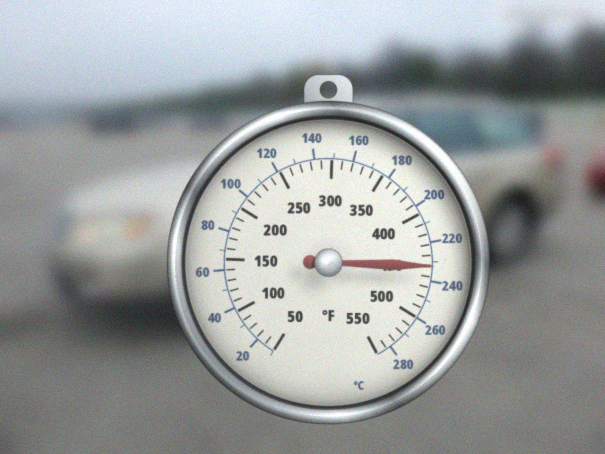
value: 450,°F
